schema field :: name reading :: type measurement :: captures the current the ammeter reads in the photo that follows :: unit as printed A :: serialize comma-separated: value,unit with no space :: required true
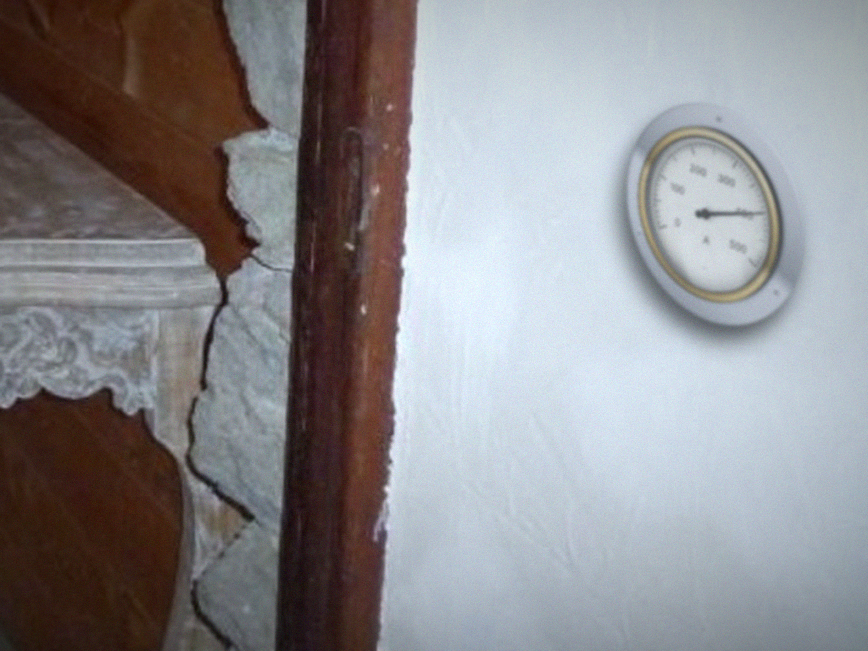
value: 400,A
